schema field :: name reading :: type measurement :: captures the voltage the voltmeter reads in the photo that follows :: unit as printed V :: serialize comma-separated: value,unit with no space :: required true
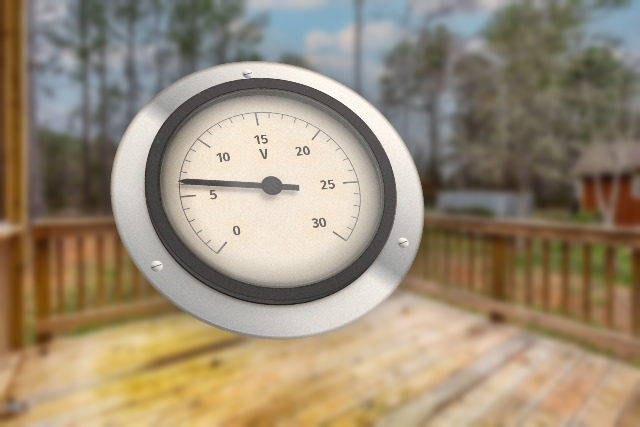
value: 6,V
